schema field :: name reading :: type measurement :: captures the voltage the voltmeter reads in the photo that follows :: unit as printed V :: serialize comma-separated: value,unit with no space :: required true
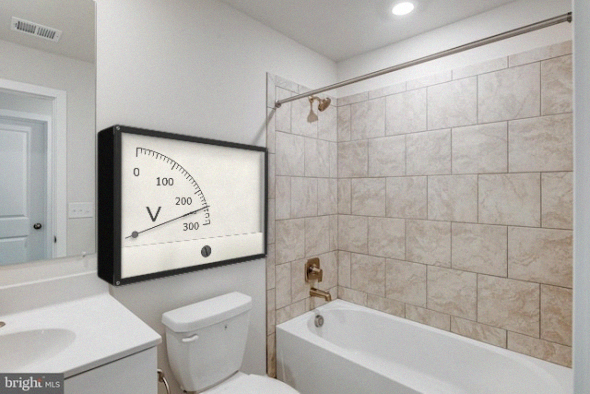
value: 250,V
